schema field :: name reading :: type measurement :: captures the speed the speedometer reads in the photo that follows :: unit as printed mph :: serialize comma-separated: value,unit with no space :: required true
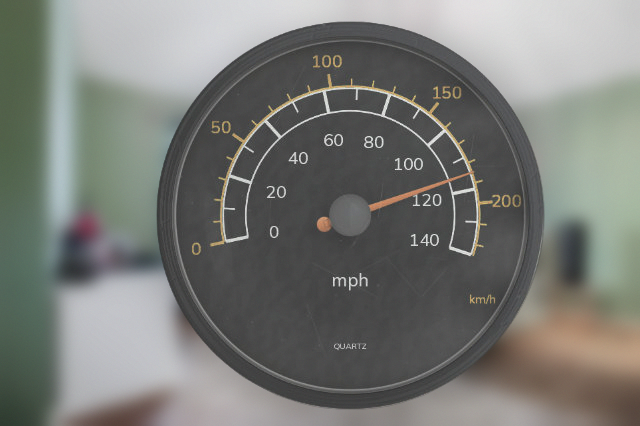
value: 115,mph
